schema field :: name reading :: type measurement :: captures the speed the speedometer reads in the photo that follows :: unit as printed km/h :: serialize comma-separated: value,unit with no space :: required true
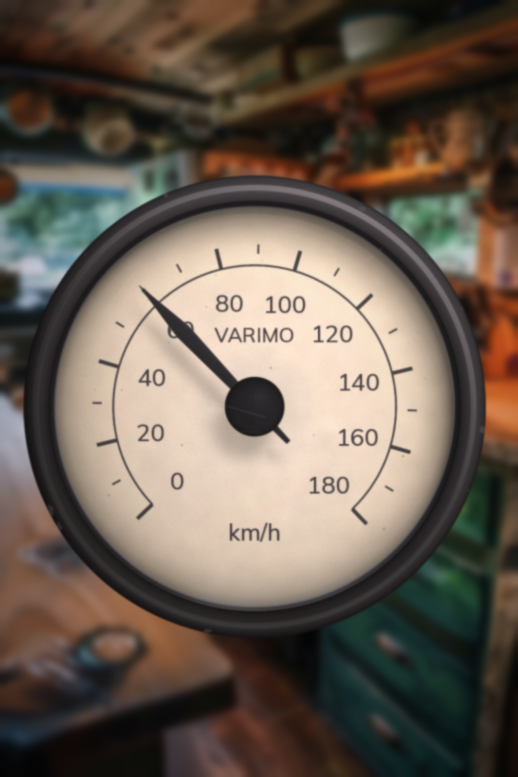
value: 60,km/h
